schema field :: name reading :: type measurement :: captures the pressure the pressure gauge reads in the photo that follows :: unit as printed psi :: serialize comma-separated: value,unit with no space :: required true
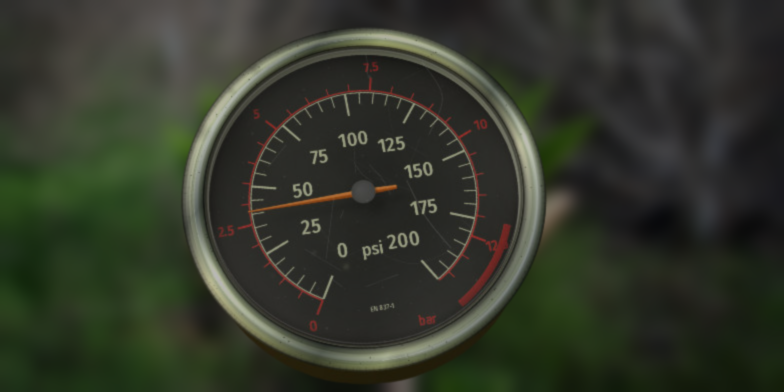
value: 40,psi
